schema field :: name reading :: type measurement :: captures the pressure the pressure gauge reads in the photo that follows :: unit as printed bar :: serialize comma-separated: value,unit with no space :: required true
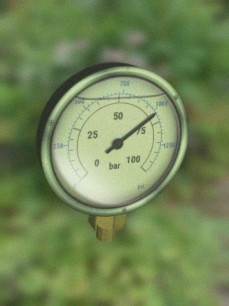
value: 70,bar
